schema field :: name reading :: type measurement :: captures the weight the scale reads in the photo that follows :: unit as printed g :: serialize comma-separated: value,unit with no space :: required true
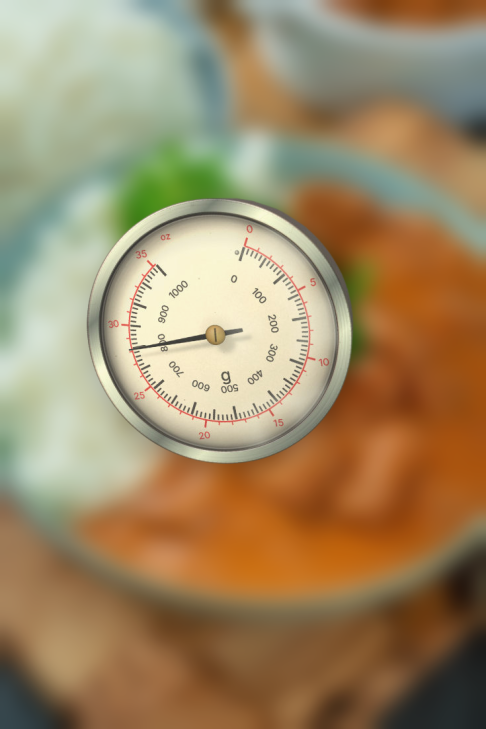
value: 800,g
